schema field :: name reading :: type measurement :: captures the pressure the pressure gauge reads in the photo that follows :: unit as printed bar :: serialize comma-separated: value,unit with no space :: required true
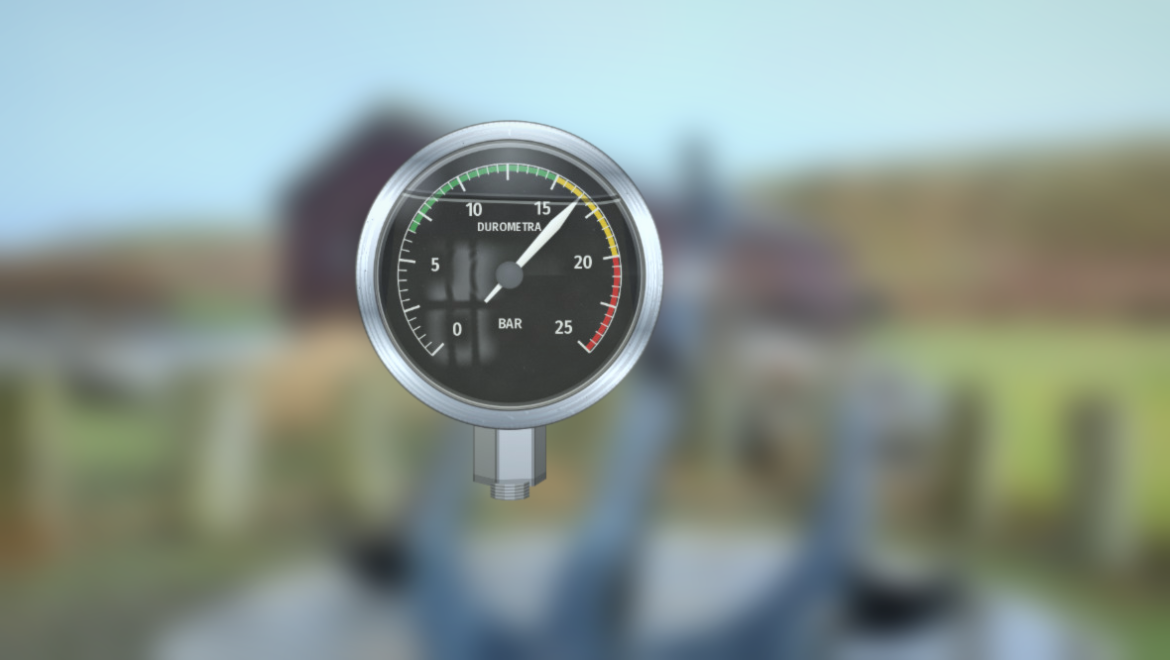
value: 16.5,bar
